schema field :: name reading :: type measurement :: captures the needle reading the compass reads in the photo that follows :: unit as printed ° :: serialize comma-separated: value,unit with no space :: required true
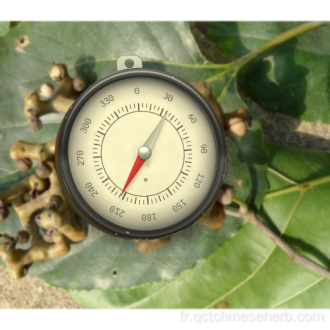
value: 215,°
